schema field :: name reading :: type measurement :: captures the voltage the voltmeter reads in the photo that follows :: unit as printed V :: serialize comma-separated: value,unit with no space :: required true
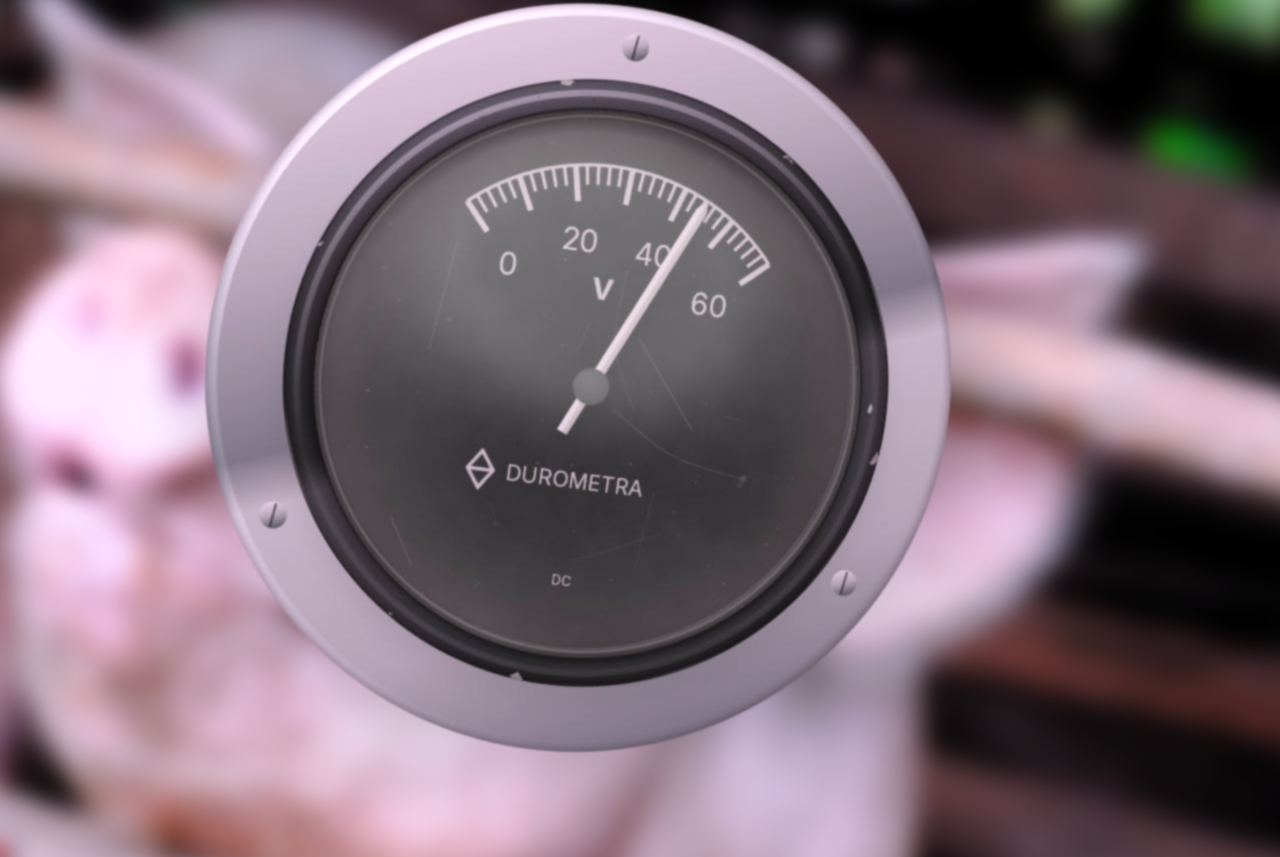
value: 44,V
